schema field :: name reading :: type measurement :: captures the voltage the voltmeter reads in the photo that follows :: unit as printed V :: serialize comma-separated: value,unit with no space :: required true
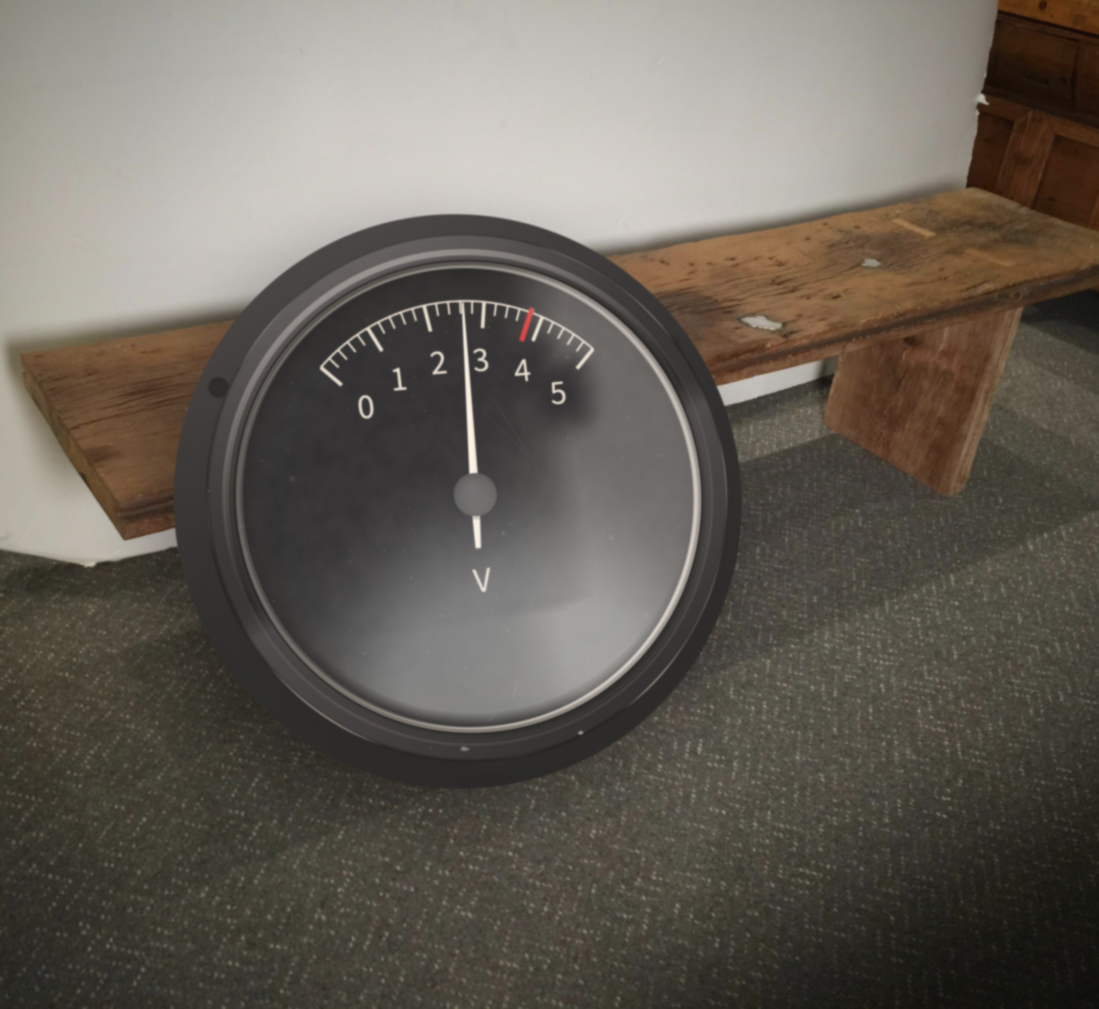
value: 2.6,V
